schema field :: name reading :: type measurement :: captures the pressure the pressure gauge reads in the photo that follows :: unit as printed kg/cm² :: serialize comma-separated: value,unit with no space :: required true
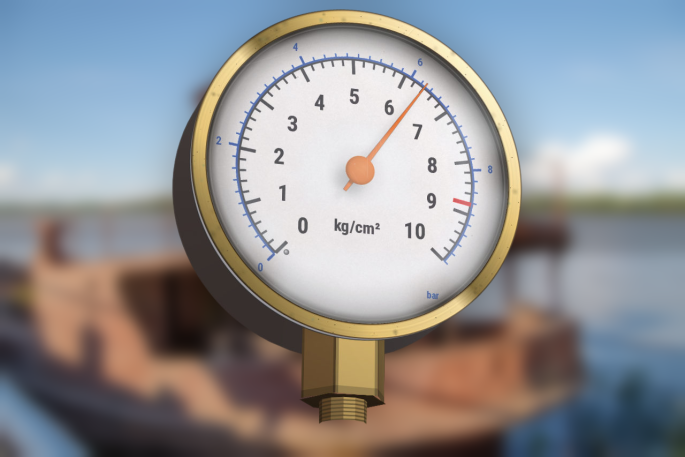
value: 6.4,kg/cm²
